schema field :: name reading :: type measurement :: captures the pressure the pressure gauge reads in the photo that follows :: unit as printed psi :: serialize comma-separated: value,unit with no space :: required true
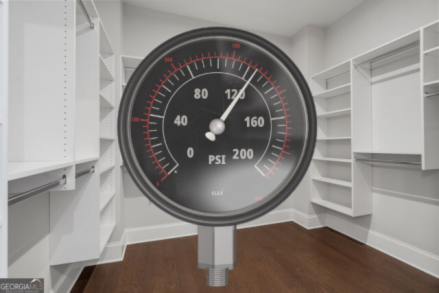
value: 125,psi
